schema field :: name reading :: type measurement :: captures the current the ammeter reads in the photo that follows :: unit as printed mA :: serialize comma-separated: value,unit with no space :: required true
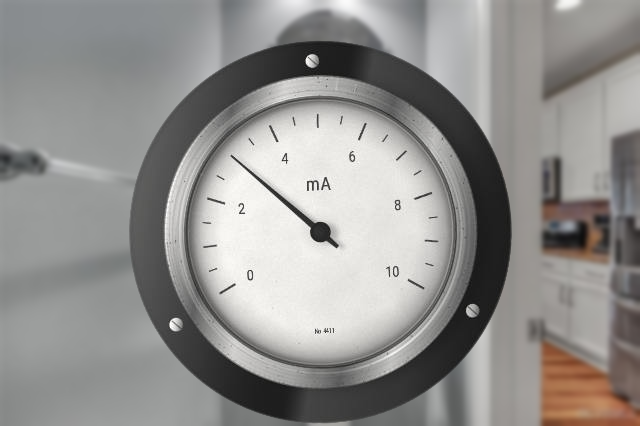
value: 3,mA
